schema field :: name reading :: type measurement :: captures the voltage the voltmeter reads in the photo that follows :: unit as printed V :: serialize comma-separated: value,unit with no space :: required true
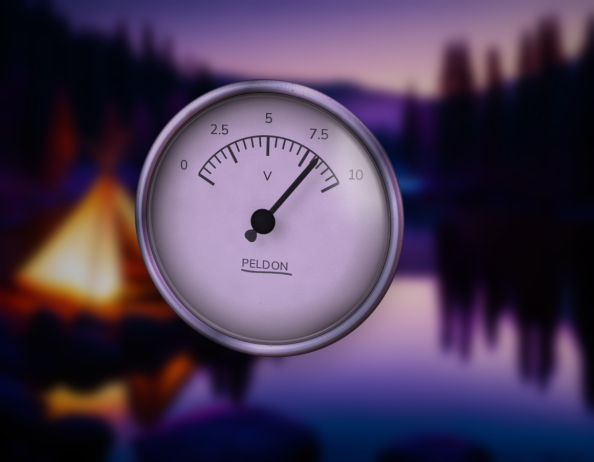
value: 8.25,V
